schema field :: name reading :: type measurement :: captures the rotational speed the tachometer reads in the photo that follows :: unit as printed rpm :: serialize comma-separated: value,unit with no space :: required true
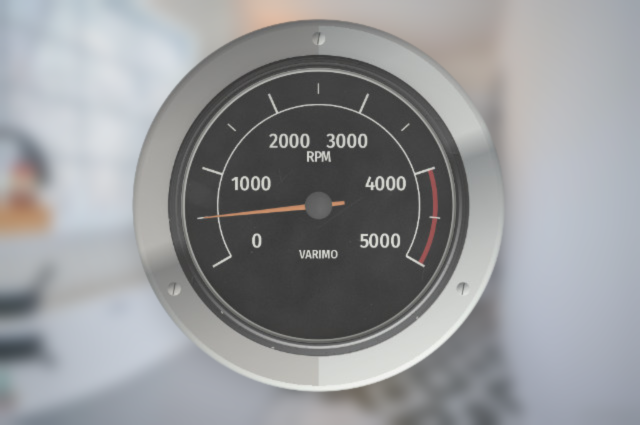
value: 500,rpm
